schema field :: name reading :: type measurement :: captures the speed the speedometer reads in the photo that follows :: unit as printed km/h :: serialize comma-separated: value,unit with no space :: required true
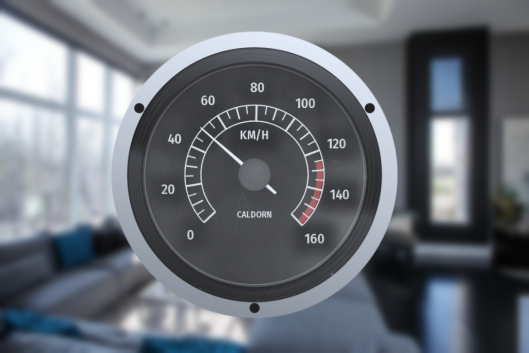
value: 50,km/h
